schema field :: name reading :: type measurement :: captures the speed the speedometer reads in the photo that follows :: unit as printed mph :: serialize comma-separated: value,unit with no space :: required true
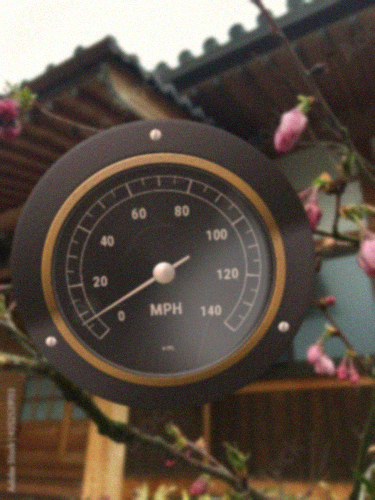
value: 7.5,mph
